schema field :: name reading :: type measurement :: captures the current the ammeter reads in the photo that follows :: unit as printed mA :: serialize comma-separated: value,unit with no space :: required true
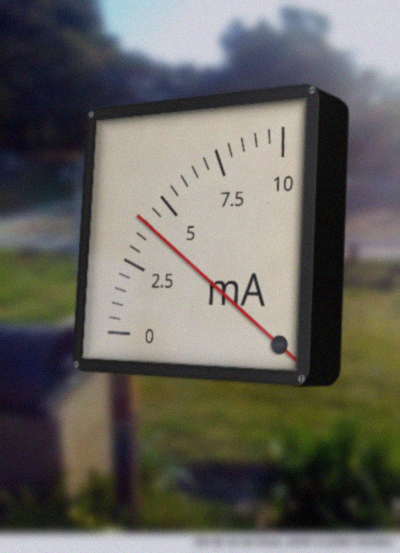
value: 4,mA
